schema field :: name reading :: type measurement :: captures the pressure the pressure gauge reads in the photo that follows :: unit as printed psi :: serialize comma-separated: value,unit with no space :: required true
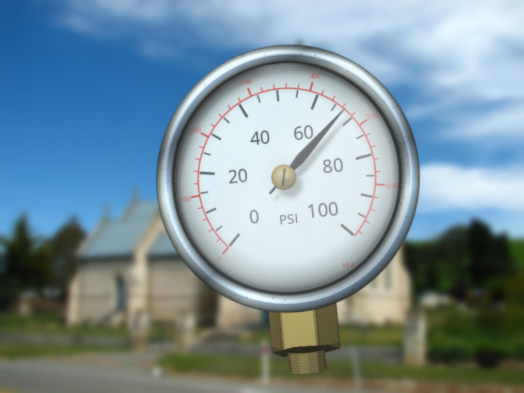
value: 67.5,psi
